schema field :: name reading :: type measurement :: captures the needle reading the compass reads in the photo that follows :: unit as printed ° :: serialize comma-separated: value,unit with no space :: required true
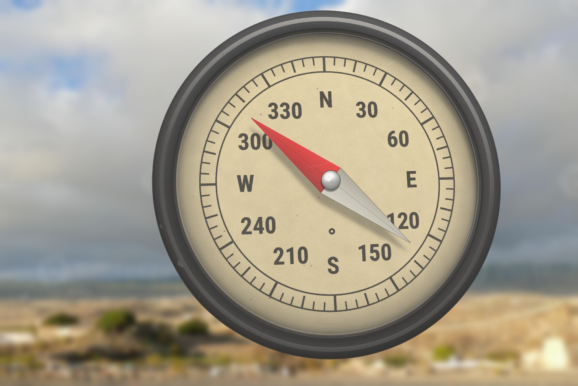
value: 310,°
